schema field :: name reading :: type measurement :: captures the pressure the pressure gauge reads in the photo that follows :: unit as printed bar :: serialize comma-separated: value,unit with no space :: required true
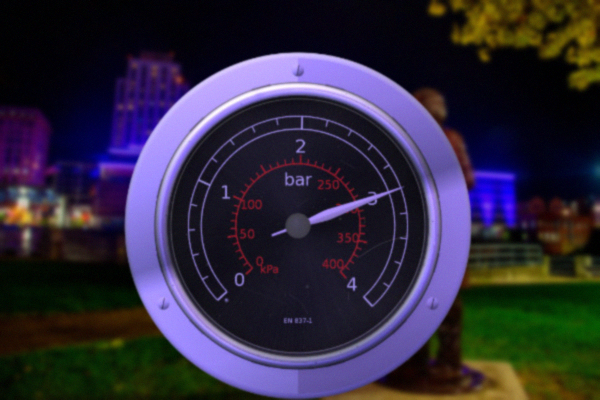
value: 3,bar
